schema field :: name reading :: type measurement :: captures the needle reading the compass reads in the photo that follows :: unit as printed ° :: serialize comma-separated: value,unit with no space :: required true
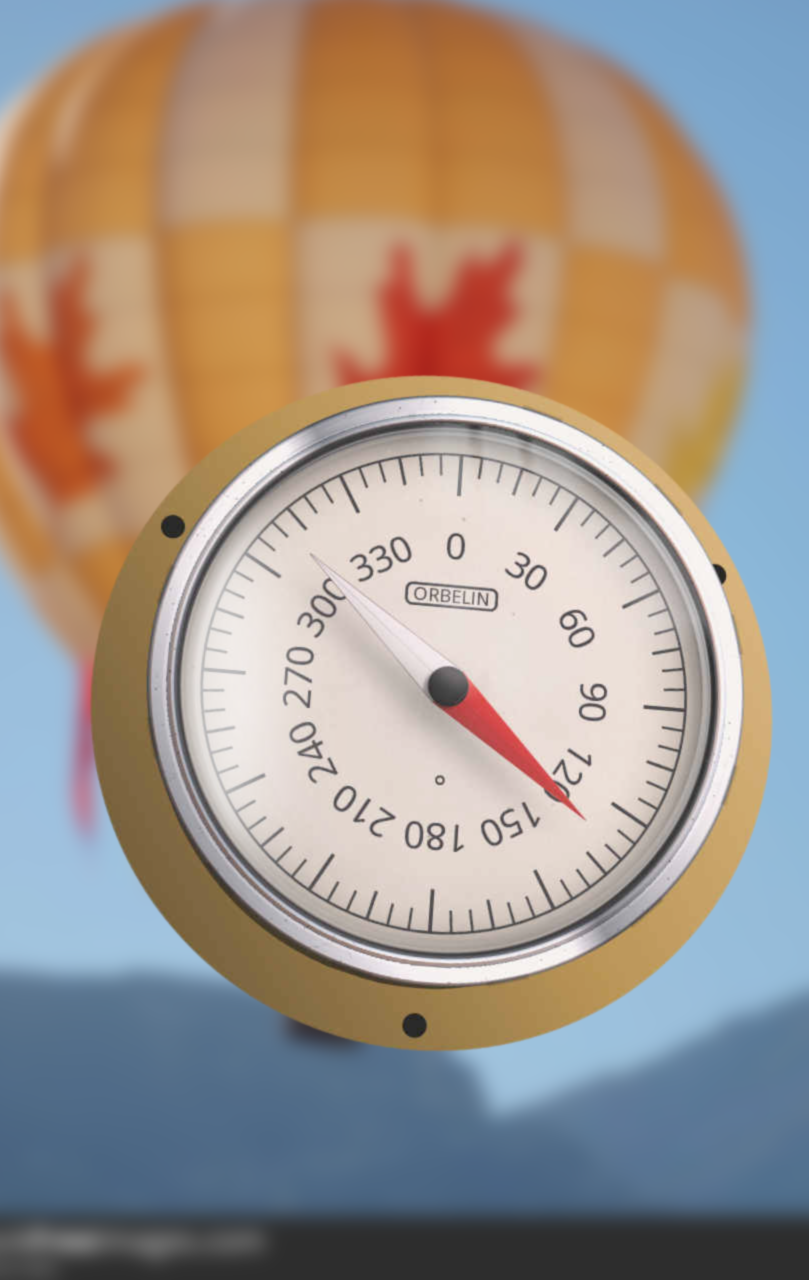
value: 130,°
